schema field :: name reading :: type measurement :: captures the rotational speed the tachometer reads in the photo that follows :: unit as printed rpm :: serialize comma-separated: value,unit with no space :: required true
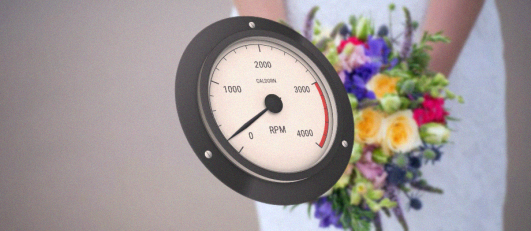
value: 200,rpm
